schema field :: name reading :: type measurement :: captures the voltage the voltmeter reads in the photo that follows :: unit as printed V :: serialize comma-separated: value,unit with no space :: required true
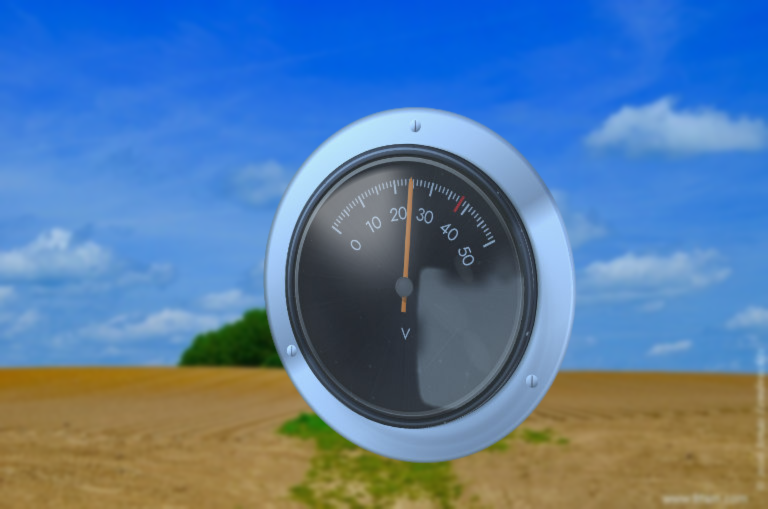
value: 25,V
